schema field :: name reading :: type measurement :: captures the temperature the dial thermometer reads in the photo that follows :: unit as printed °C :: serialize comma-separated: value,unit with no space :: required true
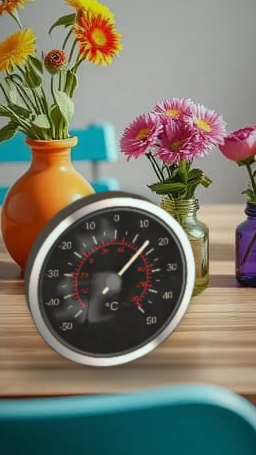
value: 15,°C
